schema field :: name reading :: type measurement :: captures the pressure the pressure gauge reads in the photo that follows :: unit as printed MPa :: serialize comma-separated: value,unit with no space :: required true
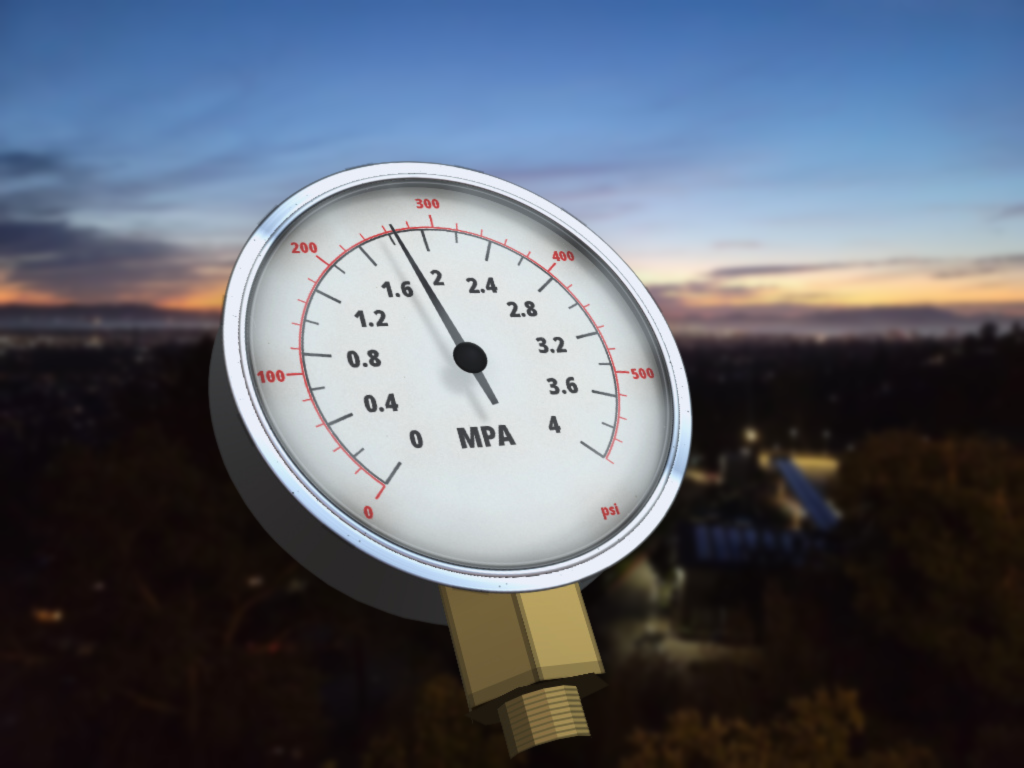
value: 1.8,MPa
